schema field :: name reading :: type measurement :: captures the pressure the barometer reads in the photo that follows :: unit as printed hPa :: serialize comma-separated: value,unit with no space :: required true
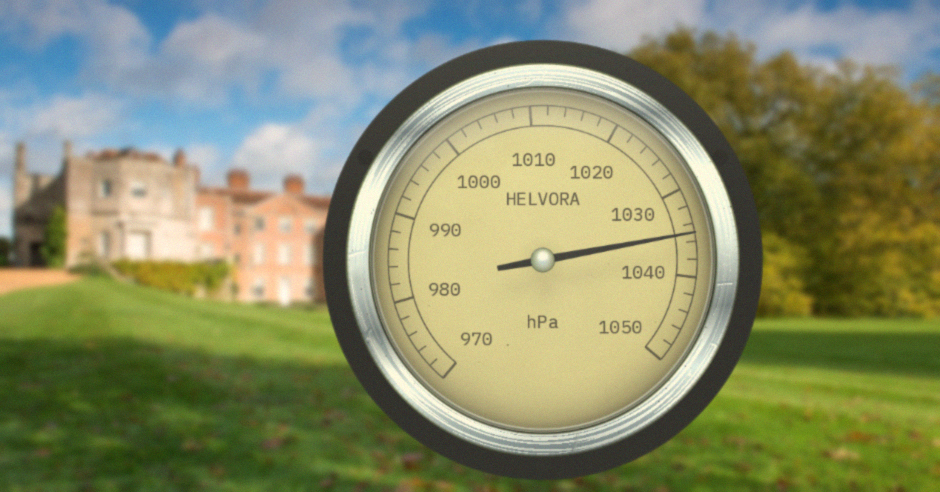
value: 1035,hPa
